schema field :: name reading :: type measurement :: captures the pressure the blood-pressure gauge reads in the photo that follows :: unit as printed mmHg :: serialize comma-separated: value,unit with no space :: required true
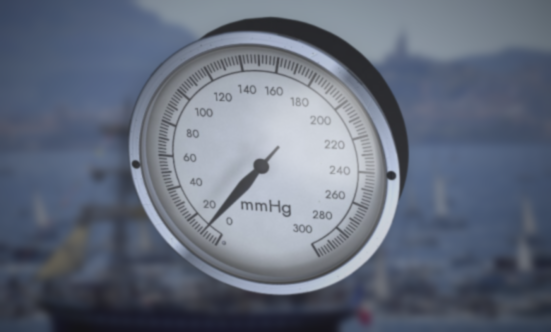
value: 10,mmHg
